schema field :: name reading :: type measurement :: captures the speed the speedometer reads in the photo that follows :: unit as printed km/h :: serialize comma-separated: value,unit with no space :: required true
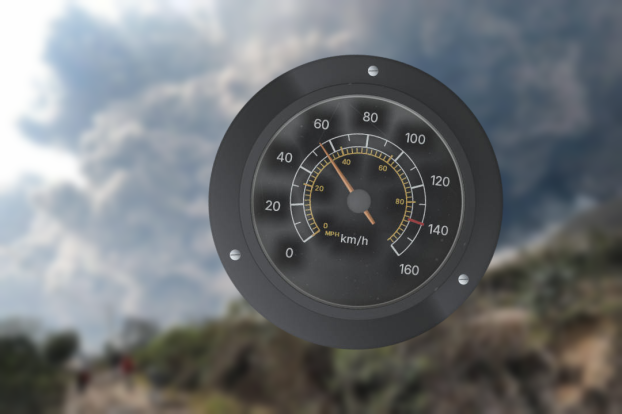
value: 55,km/h
